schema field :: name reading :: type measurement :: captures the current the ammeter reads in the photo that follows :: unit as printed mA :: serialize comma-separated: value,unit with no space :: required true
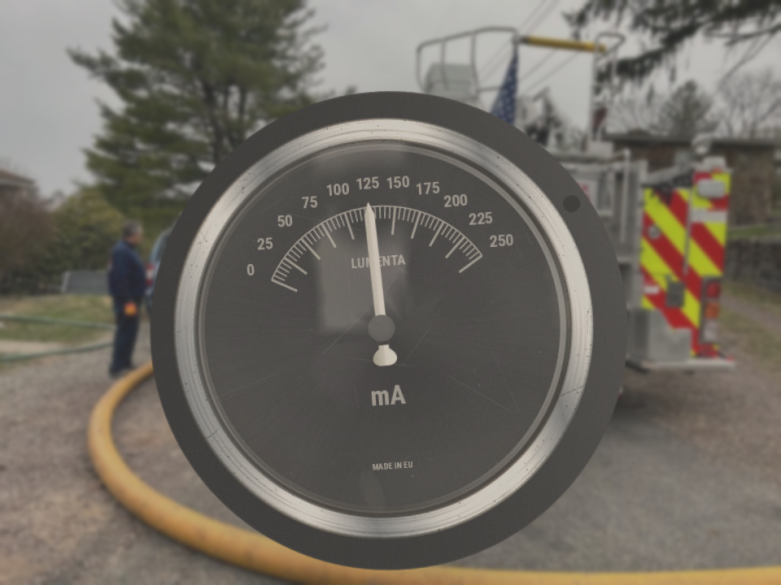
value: 125,mA
